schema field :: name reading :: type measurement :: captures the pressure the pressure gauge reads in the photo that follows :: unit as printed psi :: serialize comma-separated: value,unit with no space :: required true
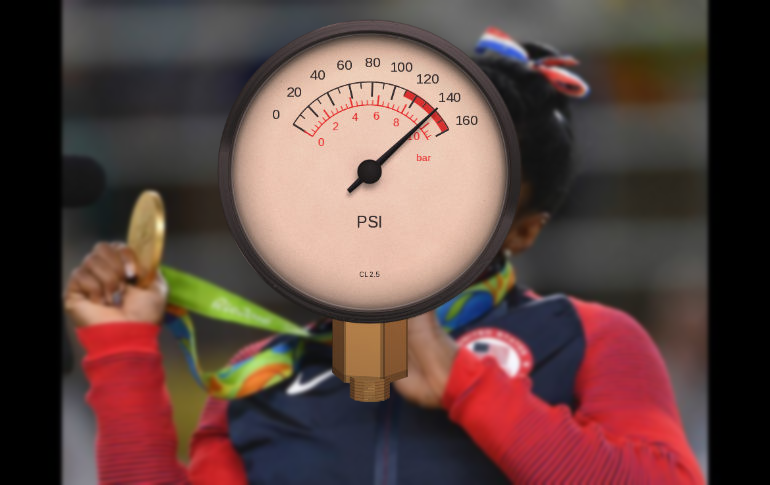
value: 140,psi
